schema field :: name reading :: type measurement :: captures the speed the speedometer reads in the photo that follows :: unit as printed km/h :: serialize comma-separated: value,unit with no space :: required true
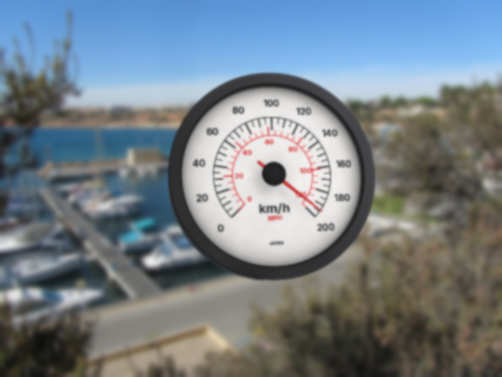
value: 195,km/h
